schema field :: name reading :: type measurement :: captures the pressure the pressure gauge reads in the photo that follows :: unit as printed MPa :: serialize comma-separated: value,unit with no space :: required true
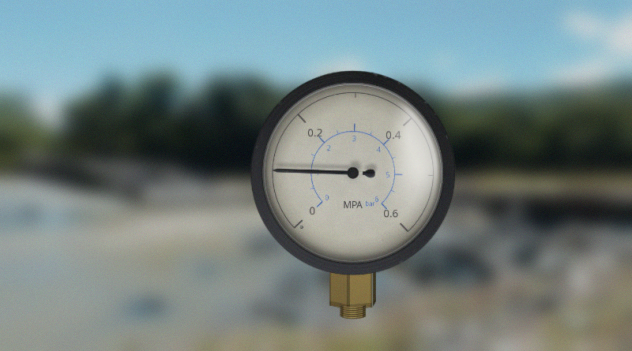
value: 0.1,MPa
